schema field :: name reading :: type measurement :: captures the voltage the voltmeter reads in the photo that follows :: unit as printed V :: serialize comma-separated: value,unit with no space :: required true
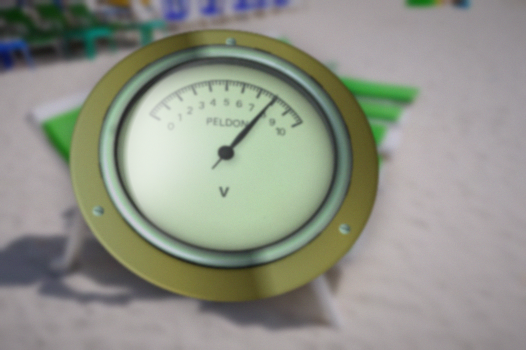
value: 8,V
